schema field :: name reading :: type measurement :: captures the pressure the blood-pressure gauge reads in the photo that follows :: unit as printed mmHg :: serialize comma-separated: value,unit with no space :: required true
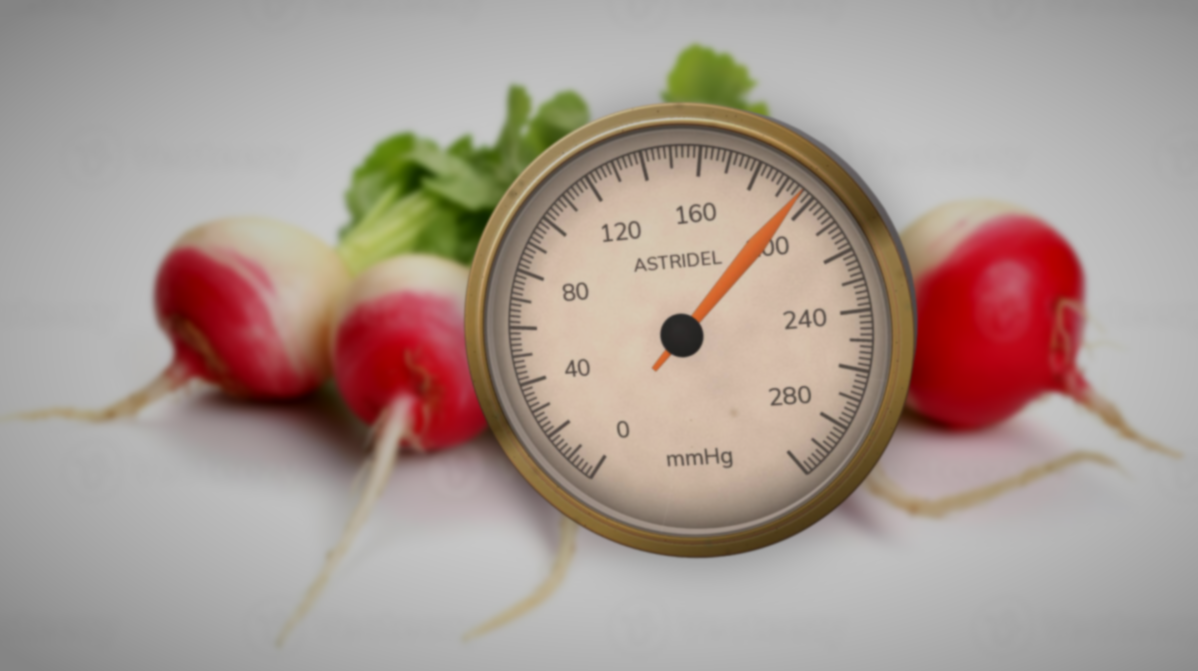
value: 196,mmHg
